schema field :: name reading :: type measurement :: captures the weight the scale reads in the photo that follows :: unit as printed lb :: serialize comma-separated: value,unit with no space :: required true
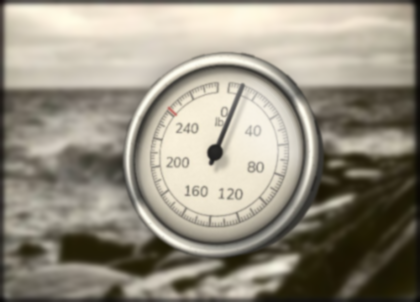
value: 10,lb
